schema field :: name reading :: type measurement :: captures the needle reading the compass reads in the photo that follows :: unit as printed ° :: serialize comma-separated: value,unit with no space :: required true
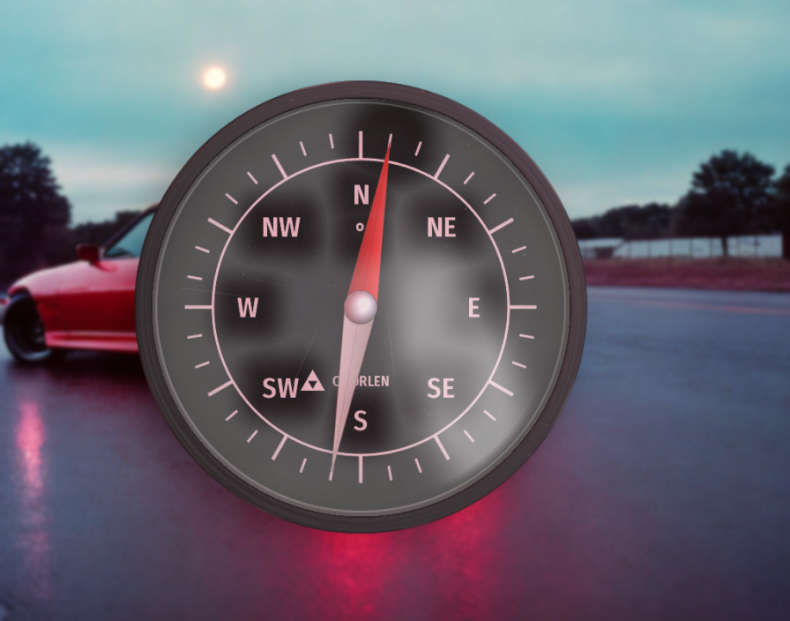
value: 10,°
